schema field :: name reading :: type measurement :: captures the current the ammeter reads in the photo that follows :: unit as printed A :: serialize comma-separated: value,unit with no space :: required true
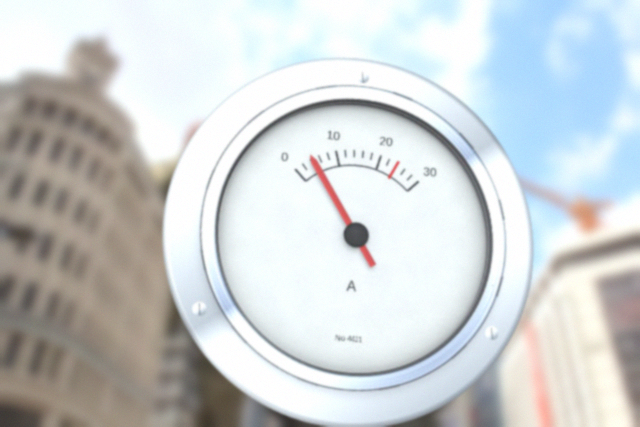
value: 4,A
